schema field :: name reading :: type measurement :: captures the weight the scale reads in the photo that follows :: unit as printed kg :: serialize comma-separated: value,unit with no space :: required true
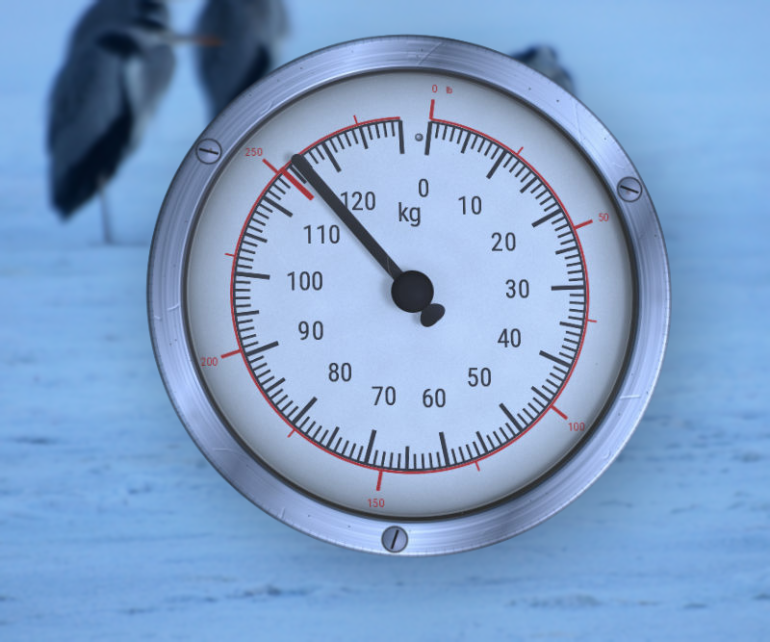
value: 116,kg
